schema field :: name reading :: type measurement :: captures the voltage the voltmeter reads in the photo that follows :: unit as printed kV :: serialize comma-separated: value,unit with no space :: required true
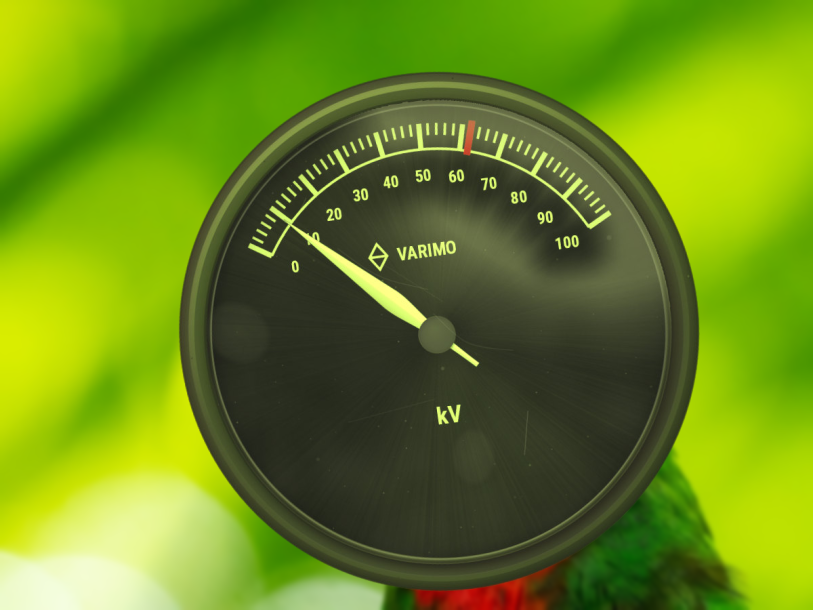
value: 10,kV
